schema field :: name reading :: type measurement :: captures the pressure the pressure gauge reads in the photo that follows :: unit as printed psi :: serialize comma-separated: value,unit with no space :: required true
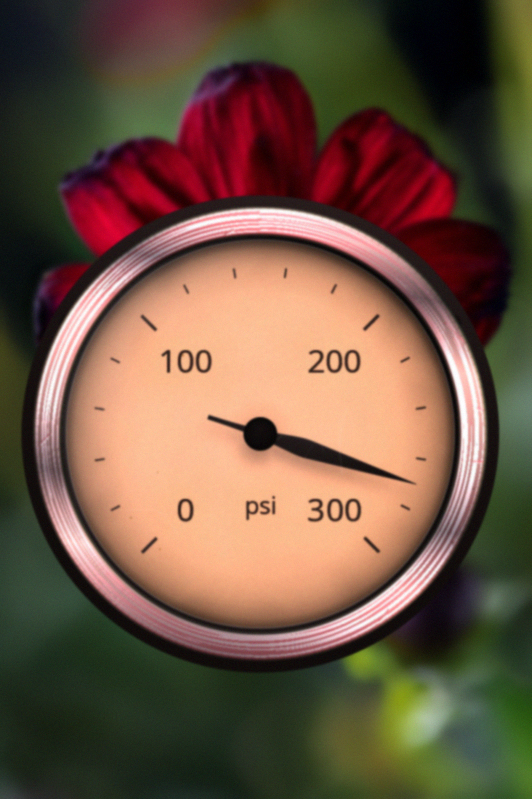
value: 270,psi
